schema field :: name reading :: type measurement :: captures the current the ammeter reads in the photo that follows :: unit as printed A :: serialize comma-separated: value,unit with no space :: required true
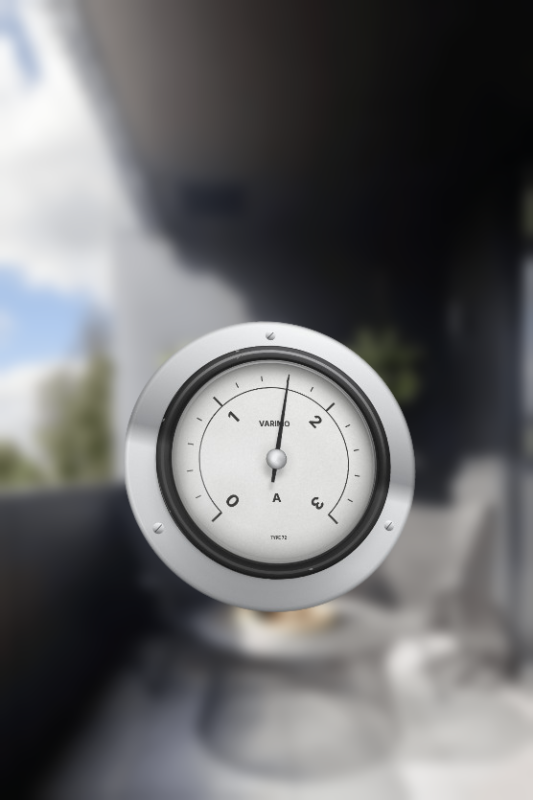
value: 1.6,A
